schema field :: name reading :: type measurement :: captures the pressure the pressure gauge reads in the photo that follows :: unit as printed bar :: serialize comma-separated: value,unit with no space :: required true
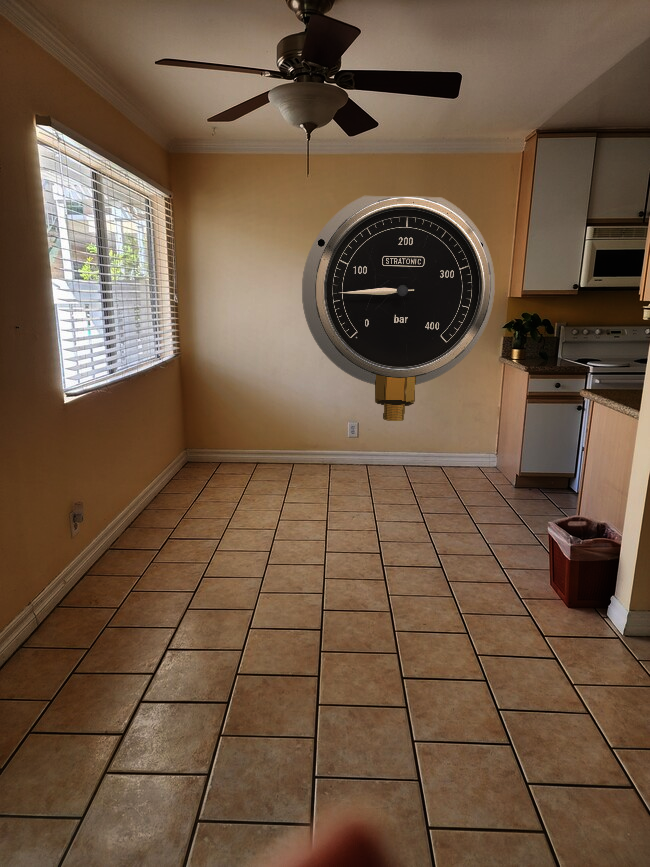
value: 60,bar
